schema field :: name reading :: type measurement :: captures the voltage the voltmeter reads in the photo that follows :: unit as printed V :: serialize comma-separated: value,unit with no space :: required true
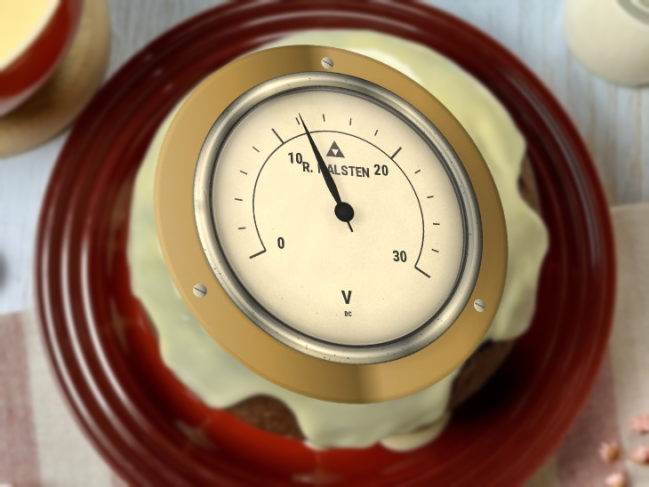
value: 12,V
